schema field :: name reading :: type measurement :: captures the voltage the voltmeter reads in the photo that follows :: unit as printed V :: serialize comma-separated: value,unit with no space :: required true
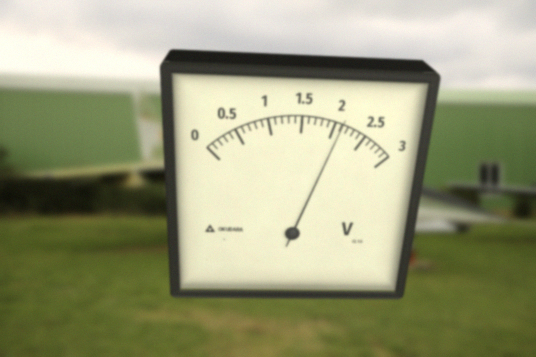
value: 2.1,V
